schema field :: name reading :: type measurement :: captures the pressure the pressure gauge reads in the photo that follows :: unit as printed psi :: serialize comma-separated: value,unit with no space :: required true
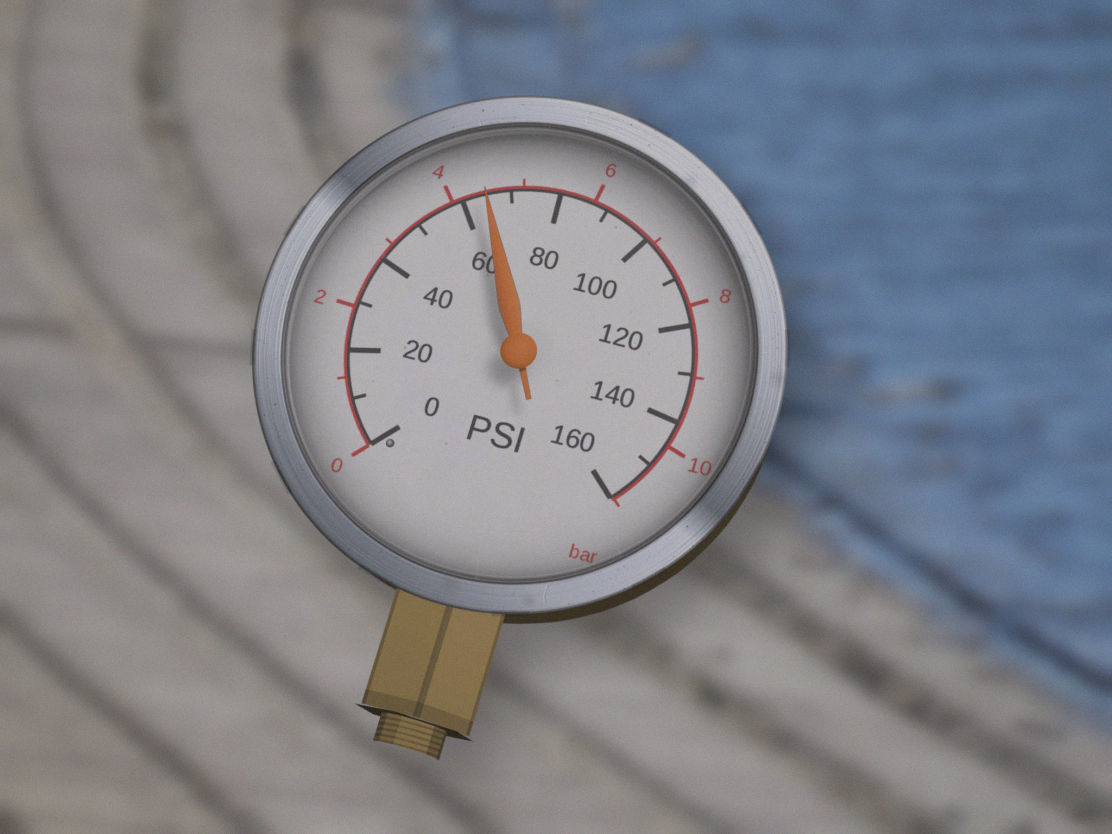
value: 65,psi
